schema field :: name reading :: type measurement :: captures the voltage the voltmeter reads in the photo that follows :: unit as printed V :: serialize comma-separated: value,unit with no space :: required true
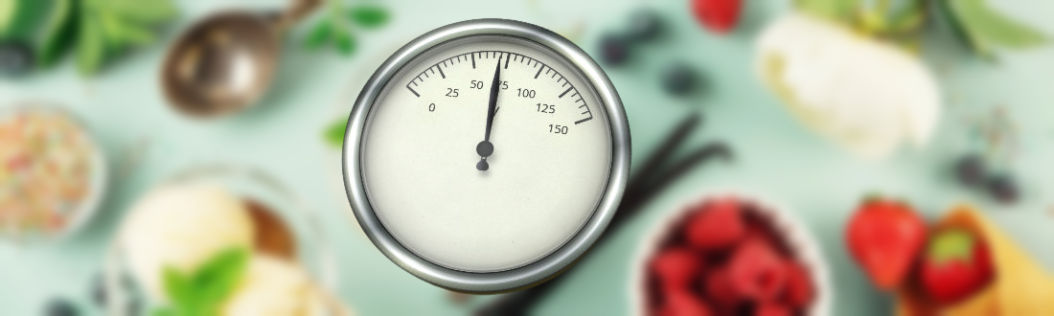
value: 70,V
